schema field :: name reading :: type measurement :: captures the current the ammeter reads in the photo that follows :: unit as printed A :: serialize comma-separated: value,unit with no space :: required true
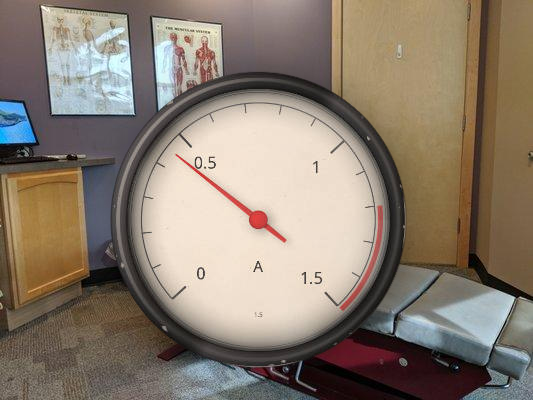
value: 0.45,A
